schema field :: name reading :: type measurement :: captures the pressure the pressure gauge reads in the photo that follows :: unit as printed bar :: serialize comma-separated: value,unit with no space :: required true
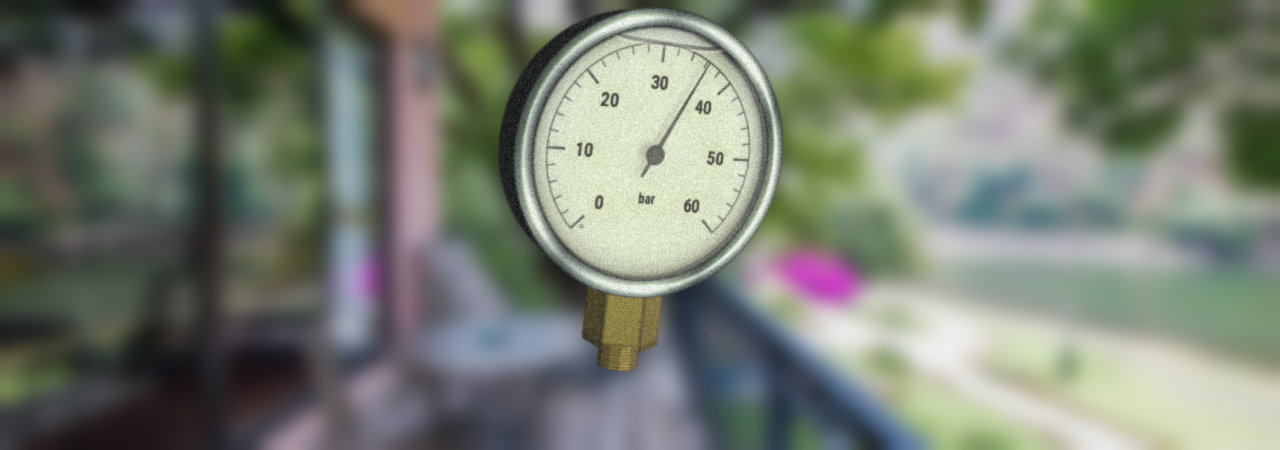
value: 36,bar
